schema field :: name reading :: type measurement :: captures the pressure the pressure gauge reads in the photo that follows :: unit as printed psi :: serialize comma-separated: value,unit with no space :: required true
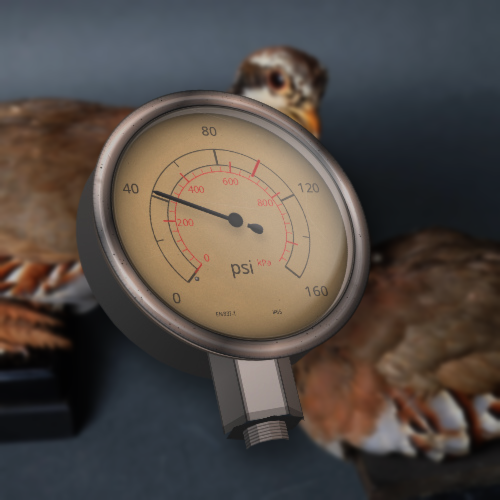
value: 40,psi
